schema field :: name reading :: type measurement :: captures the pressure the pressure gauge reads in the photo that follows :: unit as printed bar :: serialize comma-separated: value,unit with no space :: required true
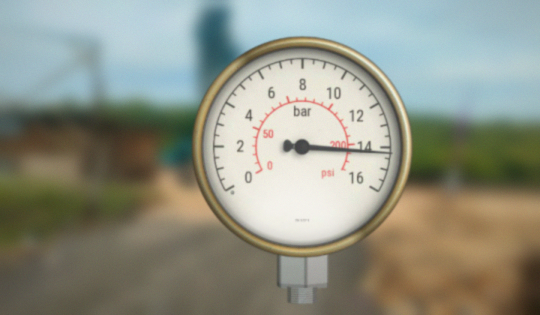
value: 14.25,bar
